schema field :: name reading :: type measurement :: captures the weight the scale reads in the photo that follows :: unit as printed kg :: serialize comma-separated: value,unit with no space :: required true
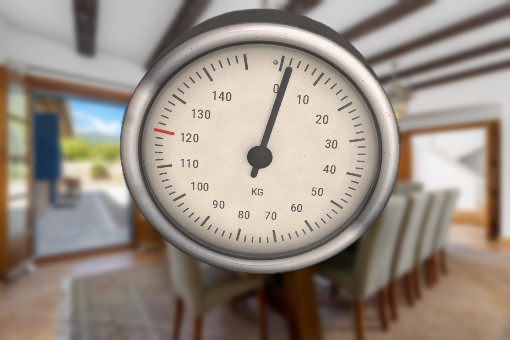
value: 2,kg
